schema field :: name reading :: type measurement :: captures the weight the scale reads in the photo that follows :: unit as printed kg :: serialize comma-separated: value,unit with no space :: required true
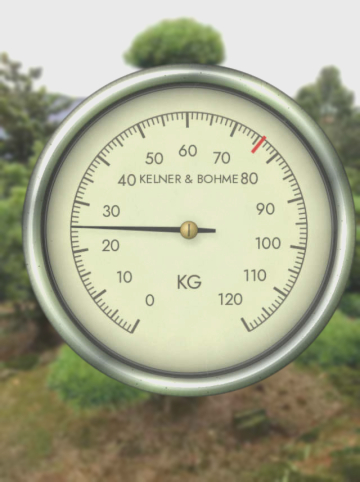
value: 25,kg
